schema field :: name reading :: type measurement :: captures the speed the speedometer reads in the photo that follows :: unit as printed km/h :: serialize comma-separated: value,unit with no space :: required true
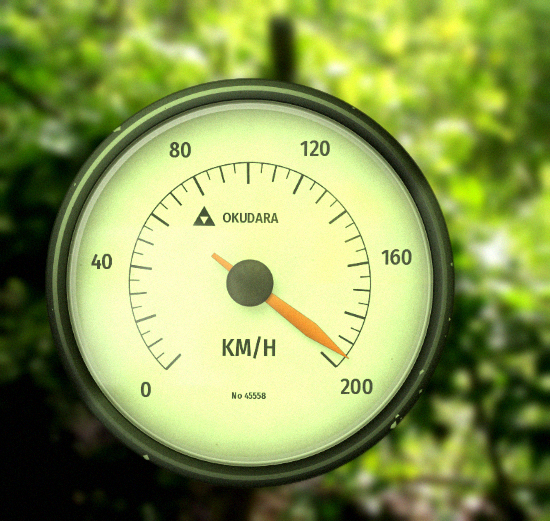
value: 195,km/h
